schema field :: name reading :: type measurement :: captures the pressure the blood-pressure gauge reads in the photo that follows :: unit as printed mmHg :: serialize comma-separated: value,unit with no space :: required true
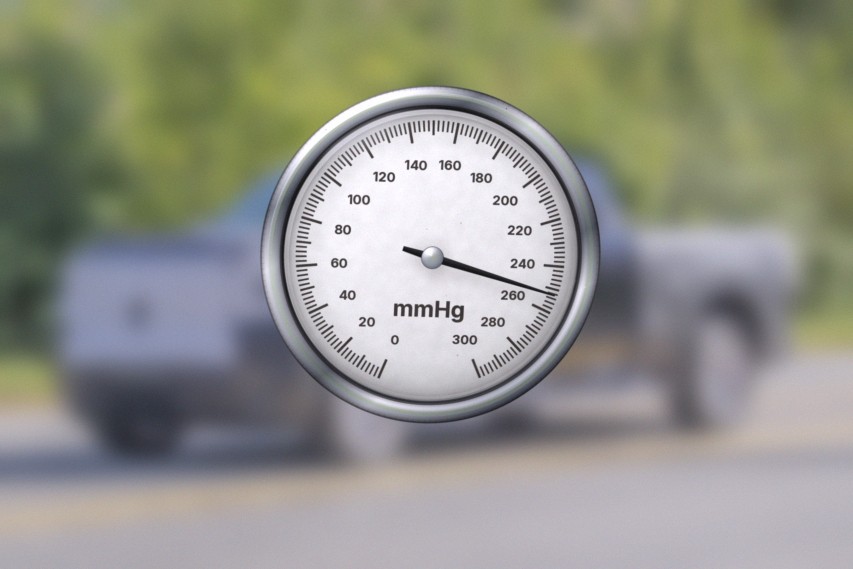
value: 252,mmHg
